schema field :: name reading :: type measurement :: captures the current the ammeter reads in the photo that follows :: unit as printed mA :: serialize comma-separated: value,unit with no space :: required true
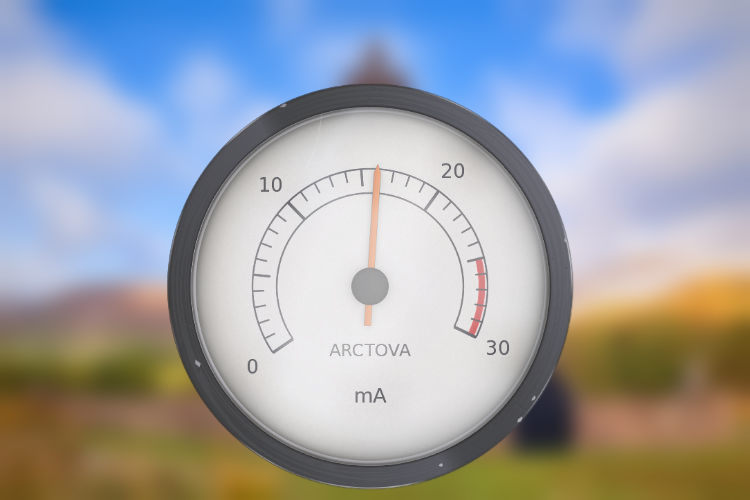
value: 16,mA
